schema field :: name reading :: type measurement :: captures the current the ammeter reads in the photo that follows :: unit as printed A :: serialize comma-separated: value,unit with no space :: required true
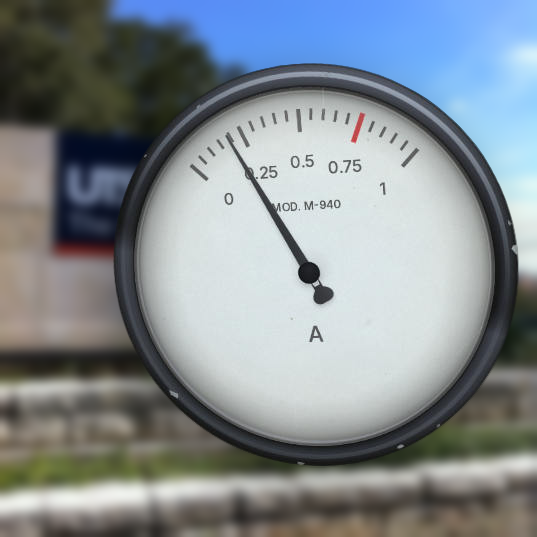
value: 0.2,A
